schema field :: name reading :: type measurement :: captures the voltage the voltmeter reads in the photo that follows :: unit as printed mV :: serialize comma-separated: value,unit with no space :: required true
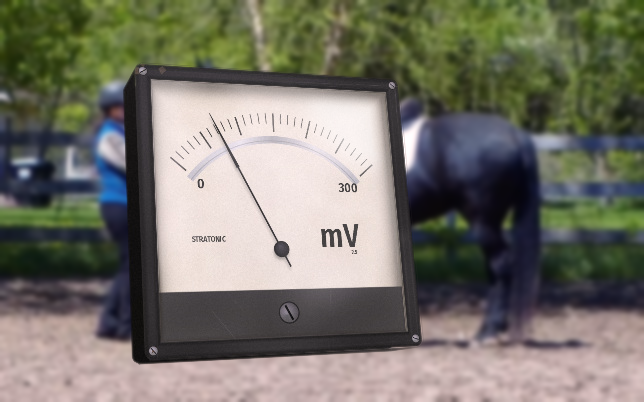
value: 70,mV
